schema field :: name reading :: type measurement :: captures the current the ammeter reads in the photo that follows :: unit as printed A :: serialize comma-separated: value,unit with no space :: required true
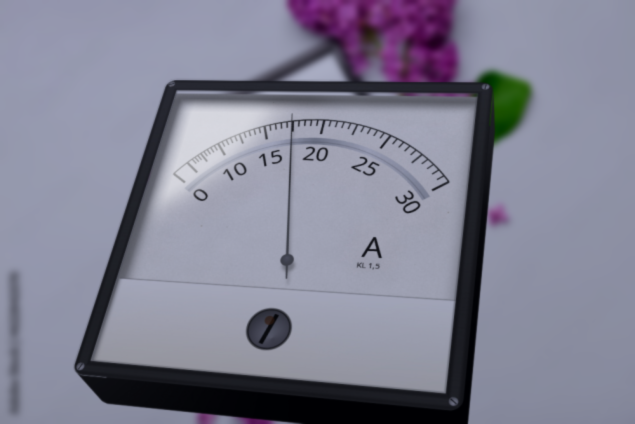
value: 17.5,A
